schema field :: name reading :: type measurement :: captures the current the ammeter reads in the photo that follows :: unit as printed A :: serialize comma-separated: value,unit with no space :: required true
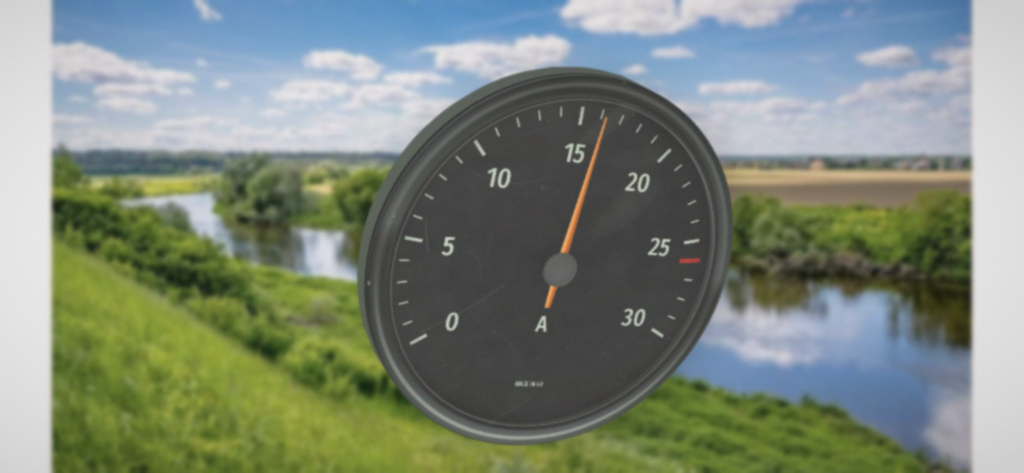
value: 16,A
